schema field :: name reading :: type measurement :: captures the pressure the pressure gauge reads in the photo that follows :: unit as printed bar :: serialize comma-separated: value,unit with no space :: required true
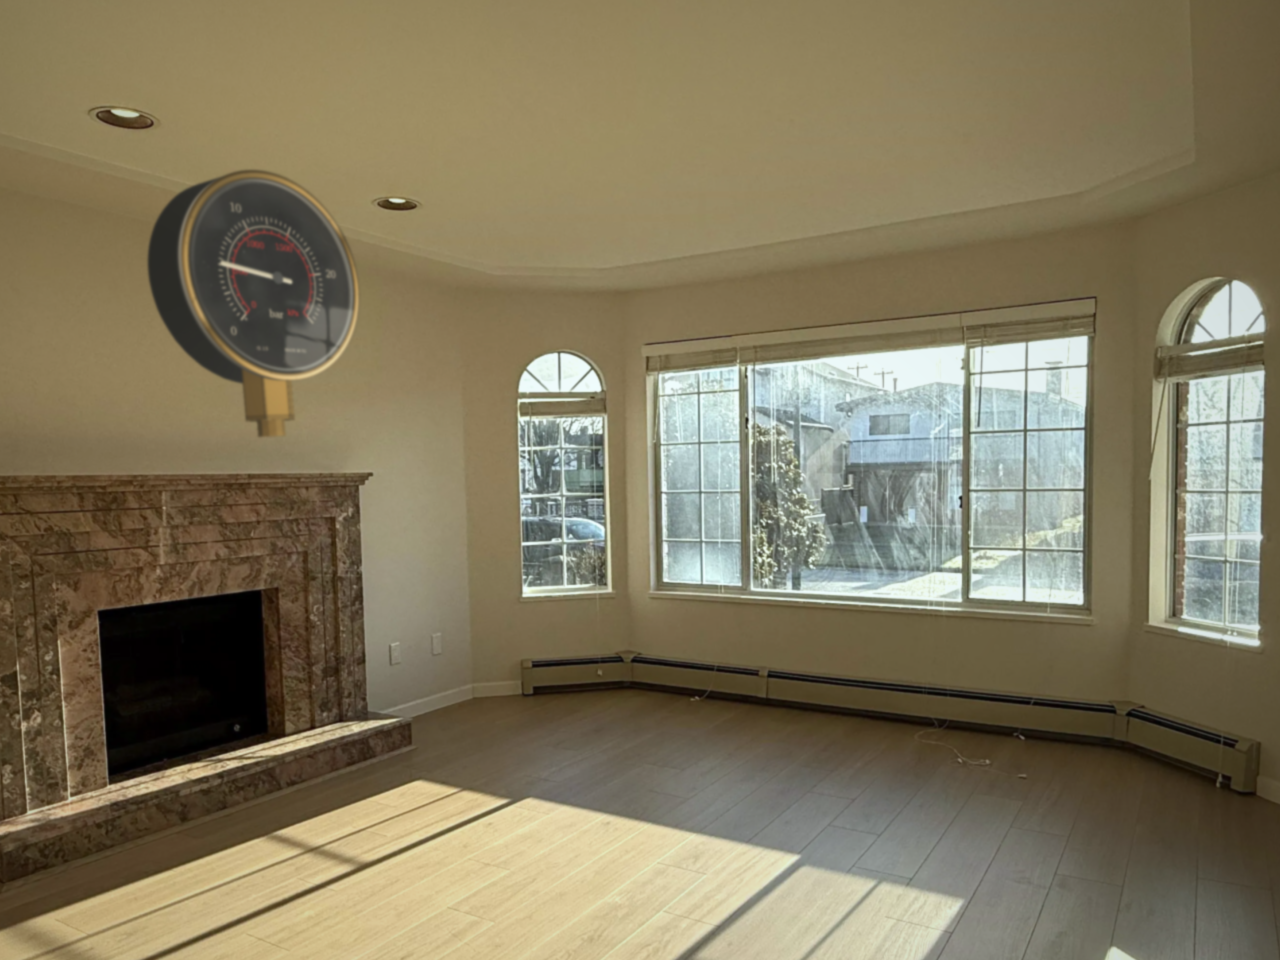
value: 5,bar
